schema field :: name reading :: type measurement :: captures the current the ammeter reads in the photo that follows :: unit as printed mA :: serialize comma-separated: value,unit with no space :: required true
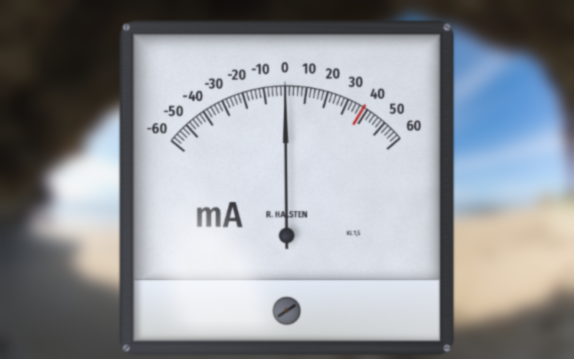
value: 0,mA
